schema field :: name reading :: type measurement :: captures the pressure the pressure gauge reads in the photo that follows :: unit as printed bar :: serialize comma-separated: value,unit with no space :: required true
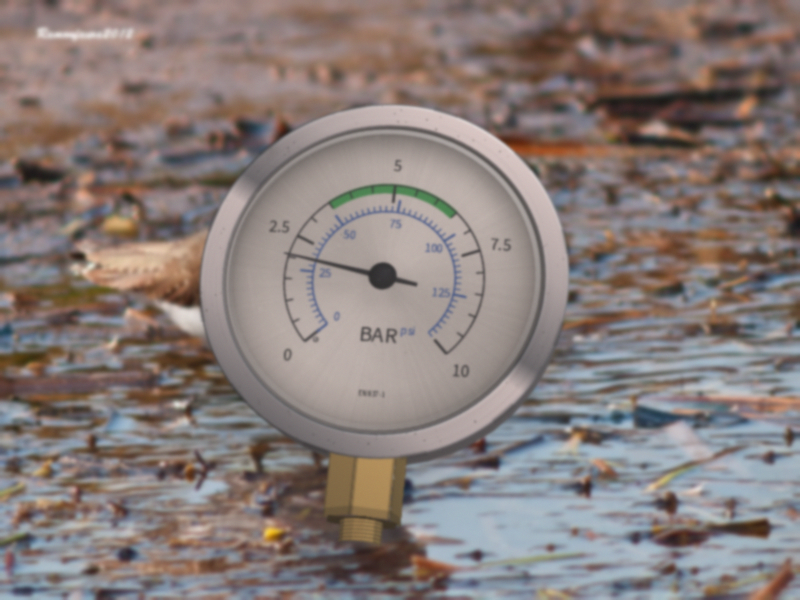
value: 2,bar
